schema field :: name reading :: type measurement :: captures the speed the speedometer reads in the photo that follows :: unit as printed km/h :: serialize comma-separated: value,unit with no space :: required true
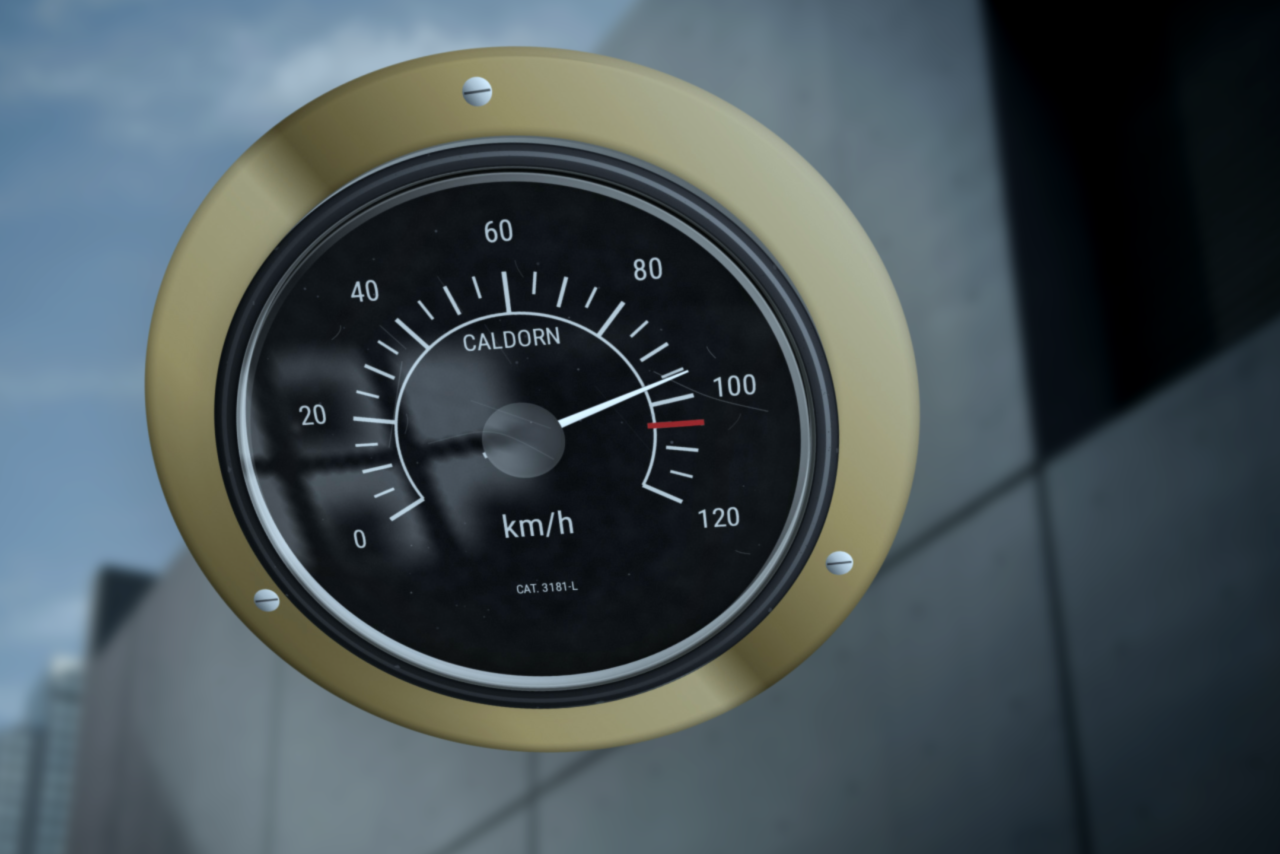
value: 95,km/h
